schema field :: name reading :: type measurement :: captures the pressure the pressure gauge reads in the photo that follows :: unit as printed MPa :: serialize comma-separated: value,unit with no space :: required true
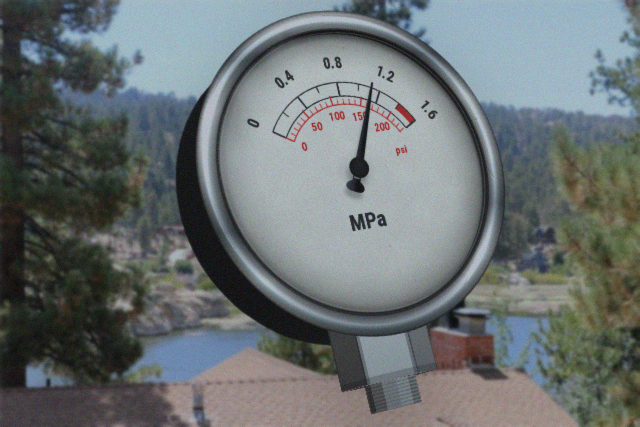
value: 1.1,MPa
